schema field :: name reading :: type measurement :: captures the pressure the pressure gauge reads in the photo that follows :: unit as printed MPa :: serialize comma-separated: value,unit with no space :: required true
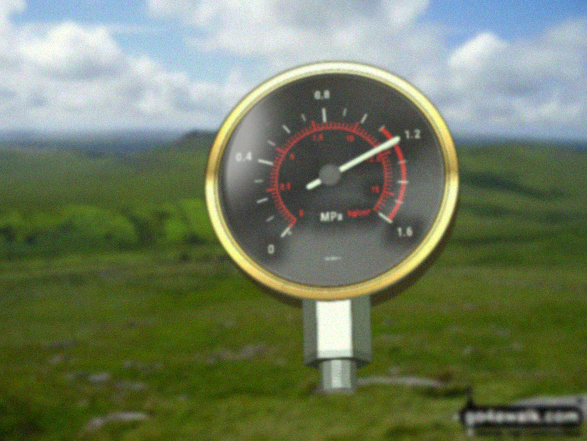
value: 1.2,MPa
